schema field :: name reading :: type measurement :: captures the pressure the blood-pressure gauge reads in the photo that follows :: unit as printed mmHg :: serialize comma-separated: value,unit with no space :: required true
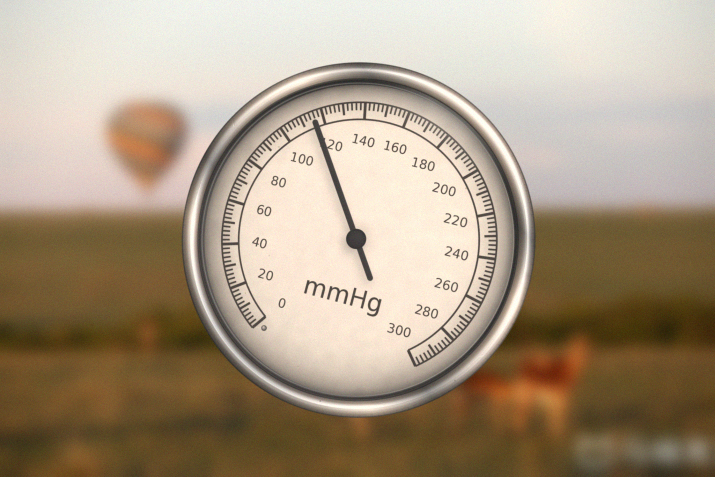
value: 116,mmHg
